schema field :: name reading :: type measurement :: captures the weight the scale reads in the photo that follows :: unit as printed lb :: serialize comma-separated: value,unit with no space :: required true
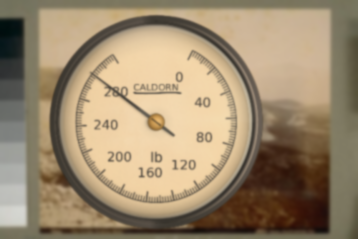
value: 280,lb
